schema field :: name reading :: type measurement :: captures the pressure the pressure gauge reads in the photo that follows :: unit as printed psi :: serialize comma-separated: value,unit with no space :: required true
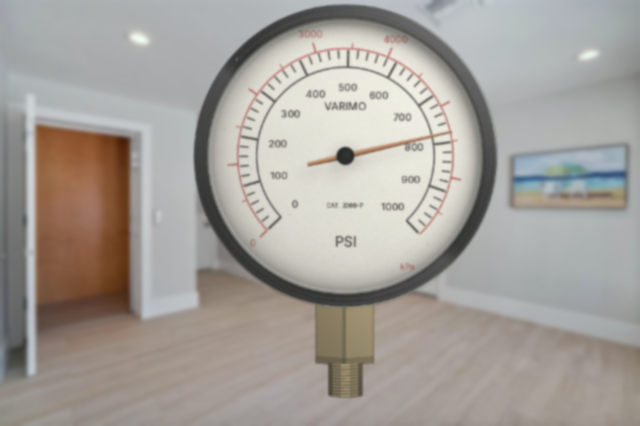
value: 780,psi
